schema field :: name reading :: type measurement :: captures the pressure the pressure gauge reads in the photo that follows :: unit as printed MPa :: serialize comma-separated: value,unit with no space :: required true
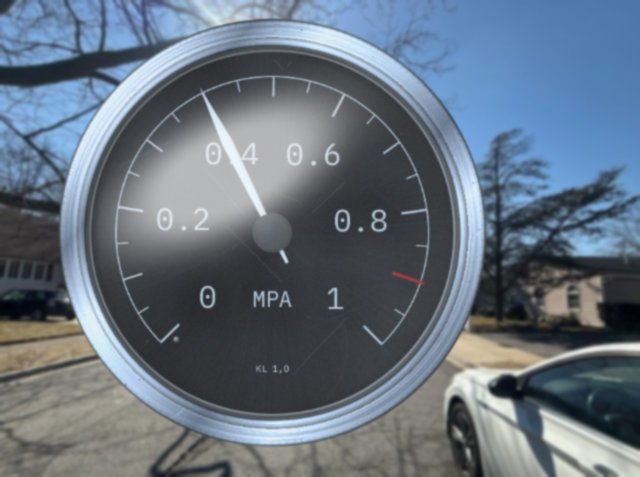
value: 0.4,MPa
